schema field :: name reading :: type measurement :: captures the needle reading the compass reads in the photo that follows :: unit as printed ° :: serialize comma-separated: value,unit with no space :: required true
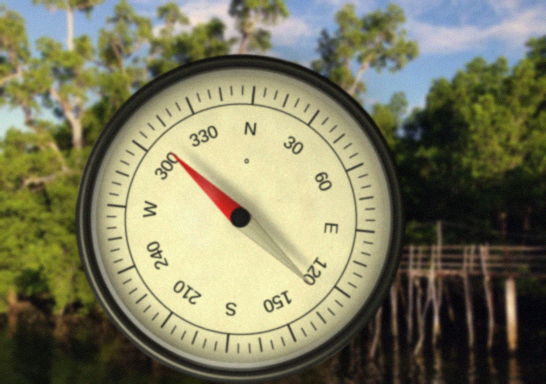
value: 307.5,°
